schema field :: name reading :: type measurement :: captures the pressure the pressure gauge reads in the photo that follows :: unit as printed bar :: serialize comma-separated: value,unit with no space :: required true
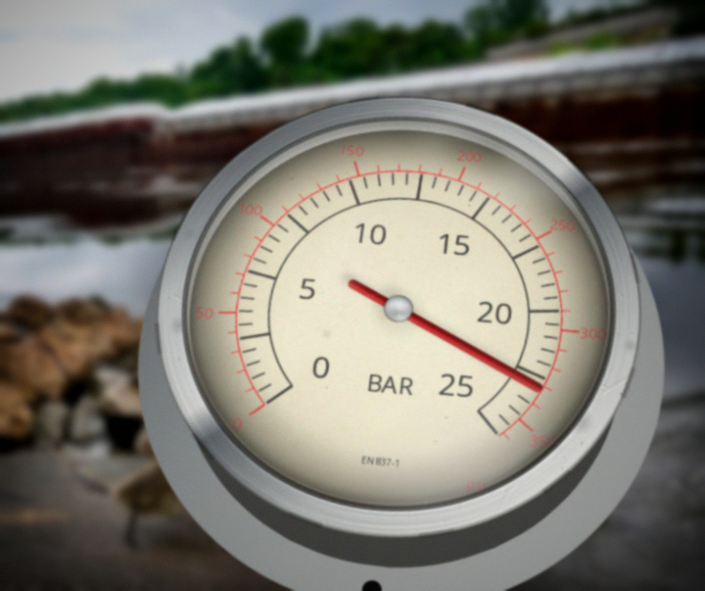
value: 23,bar
